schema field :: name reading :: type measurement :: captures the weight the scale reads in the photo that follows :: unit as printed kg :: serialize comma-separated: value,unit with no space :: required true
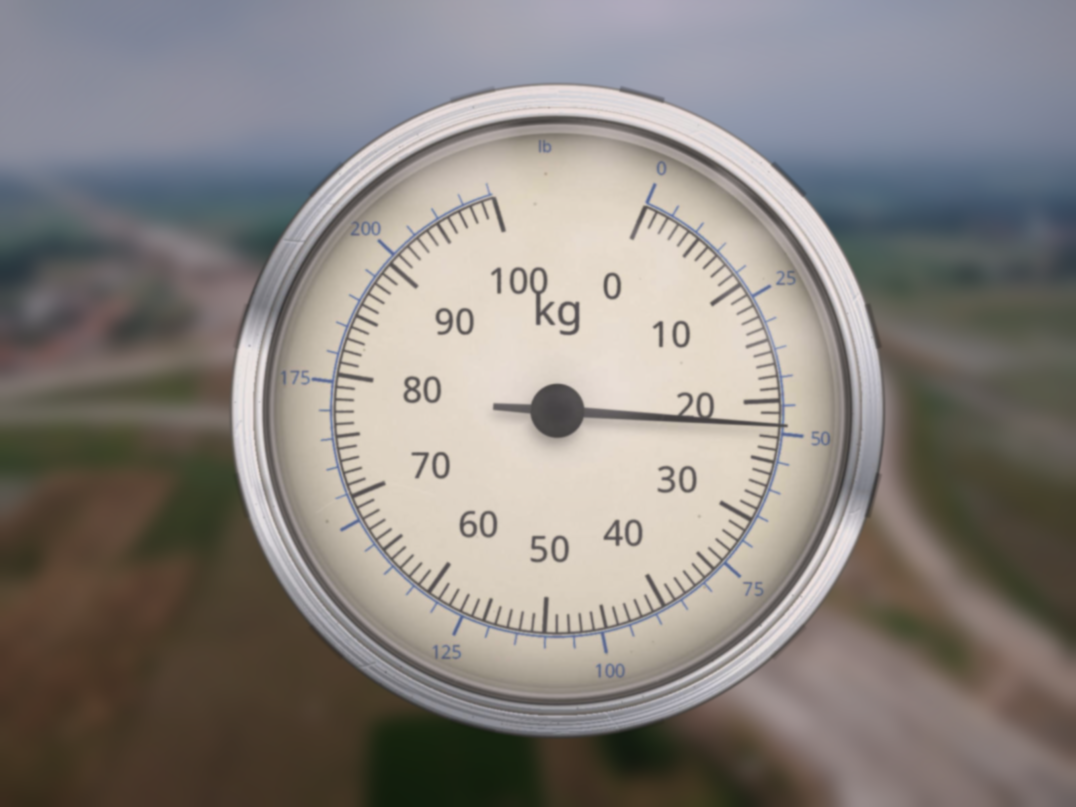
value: 22,kg
